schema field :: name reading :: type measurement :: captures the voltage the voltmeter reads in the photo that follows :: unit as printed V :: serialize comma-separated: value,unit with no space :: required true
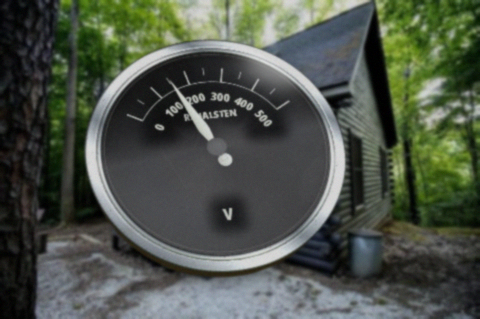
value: 150,V
